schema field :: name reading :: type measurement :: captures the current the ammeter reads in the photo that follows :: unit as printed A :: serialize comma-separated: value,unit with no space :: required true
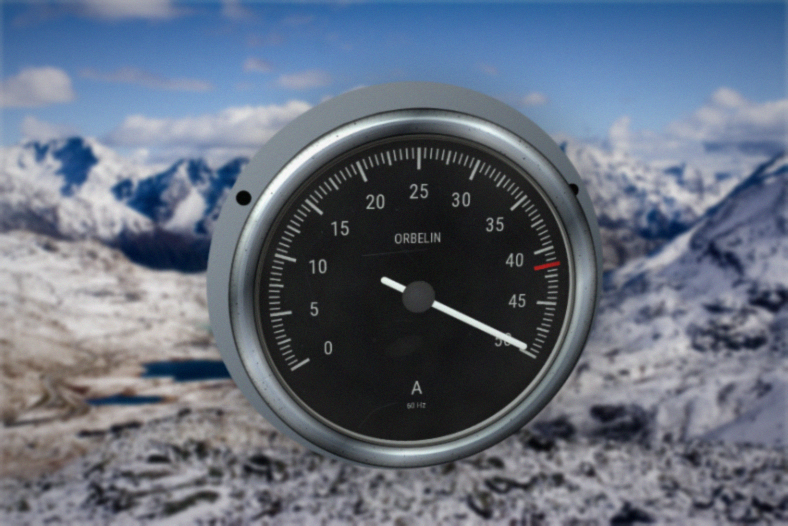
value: 49.5,A
